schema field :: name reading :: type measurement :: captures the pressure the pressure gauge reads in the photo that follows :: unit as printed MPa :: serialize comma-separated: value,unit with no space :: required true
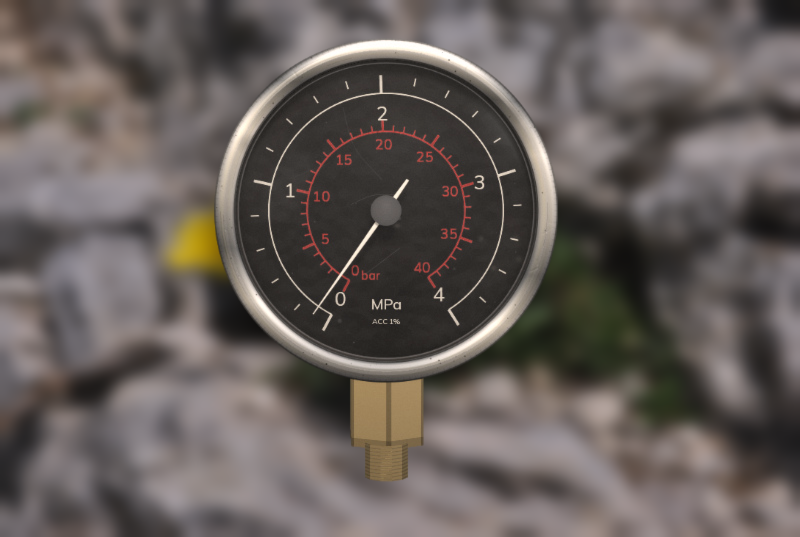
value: 0.1,MPa
